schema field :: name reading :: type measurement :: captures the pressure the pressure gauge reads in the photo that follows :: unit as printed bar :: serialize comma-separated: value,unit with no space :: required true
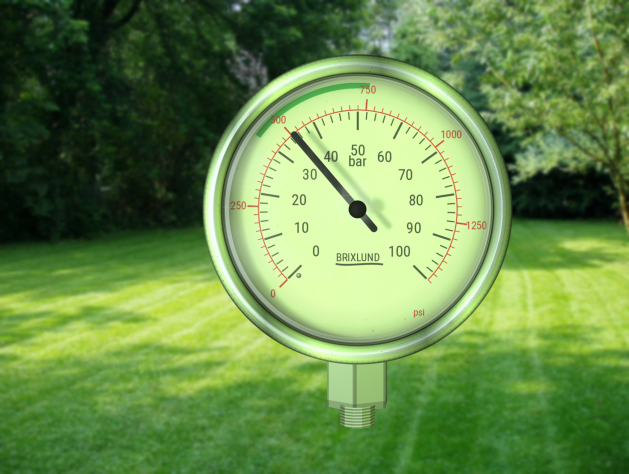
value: 35,bar
